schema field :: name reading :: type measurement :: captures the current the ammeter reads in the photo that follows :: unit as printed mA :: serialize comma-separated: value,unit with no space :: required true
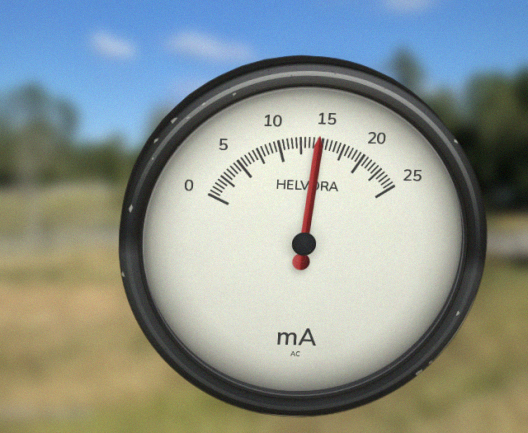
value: 14.5,mA
